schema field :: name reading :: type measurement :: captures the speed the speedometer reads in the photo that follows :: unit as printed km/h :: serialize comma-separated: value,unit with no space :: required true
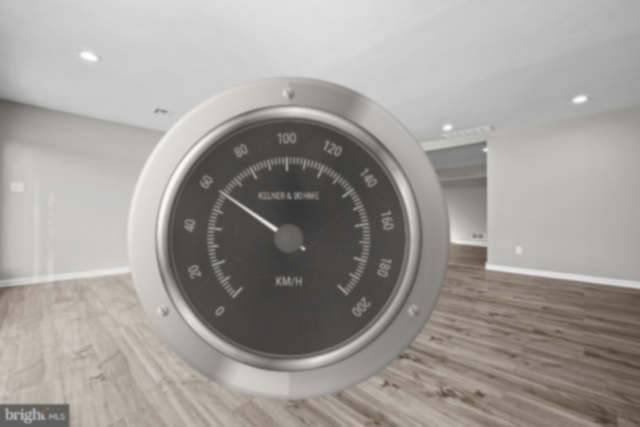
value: 60,km/h
